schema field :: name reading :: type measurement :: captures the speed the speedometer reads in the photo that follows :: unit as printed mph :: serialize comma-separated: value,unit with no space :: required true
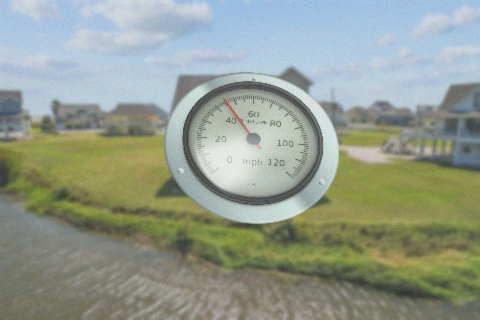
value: 45,mph
